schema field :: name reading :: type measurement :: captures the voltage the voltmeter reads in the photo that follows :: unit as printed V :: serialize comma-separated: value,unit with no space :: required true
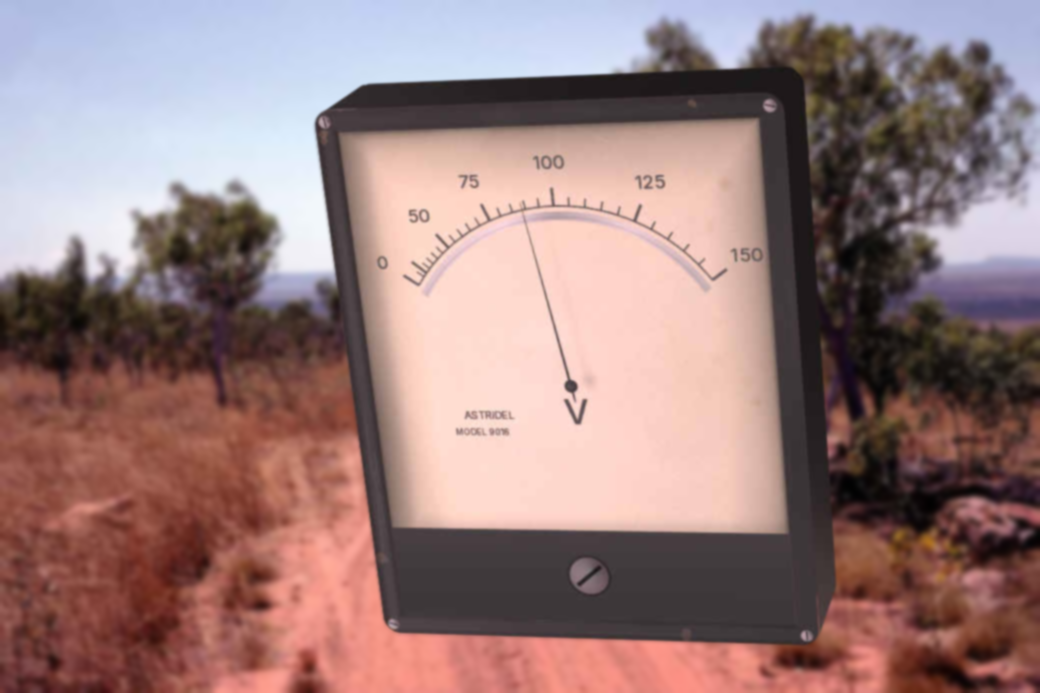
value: 90,V
